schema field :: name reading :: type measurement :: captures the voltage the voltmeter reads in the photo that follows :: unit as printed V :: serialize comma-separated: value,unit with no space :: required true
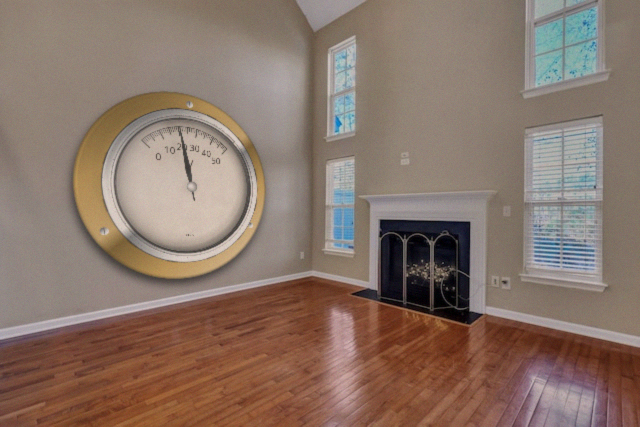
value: 20,V
